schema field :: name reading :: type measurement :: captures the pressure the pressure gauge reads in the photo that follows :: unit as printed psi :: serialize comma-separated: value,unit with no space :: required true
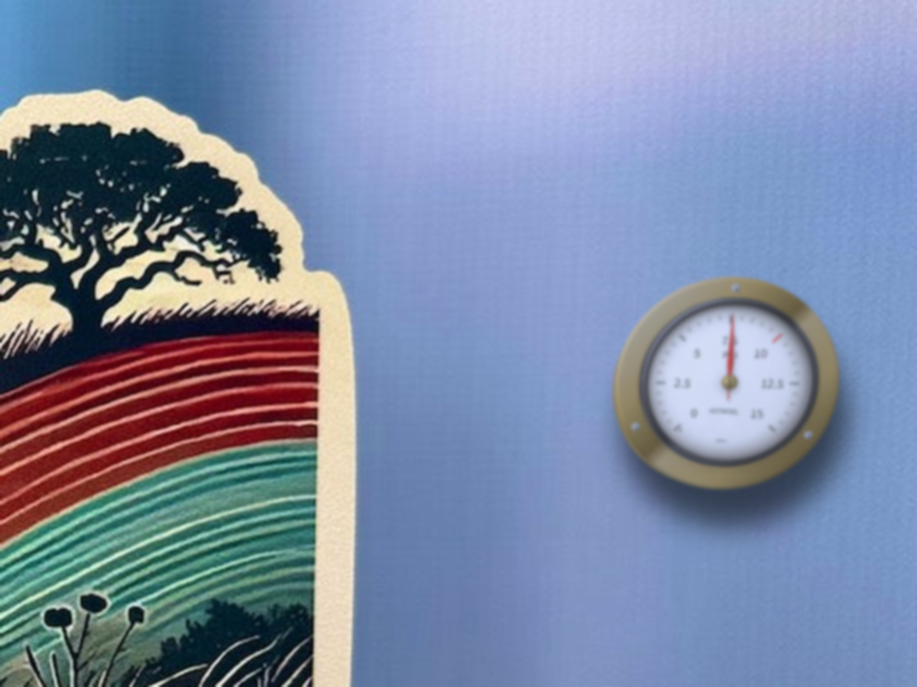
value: 7.5,psi
